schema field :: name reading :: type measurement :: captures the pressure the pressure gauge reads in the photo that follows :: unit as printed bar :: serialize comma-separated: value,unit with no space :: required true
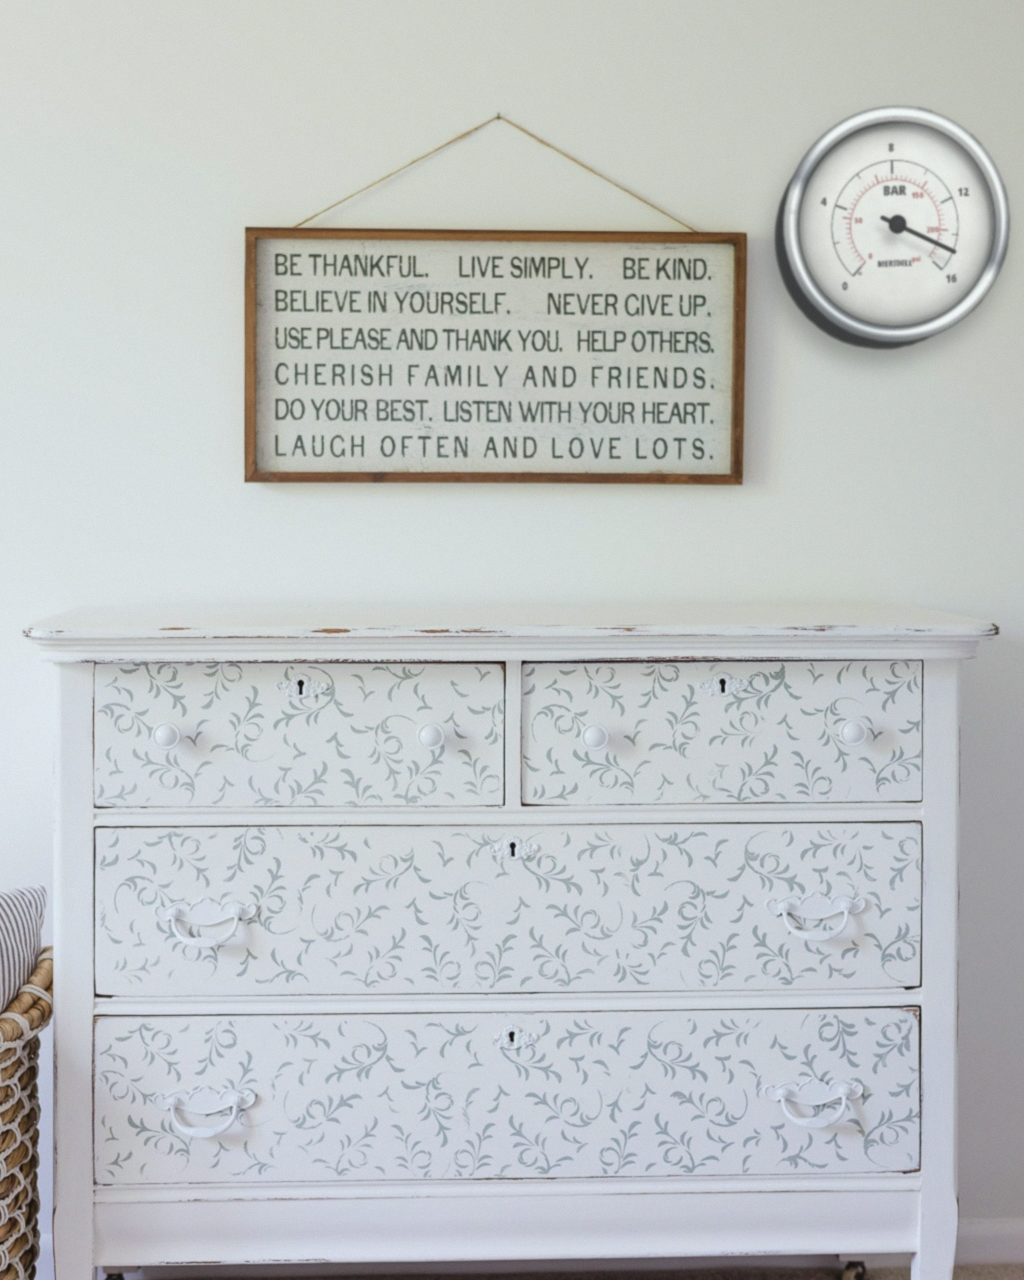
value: 15,bar
